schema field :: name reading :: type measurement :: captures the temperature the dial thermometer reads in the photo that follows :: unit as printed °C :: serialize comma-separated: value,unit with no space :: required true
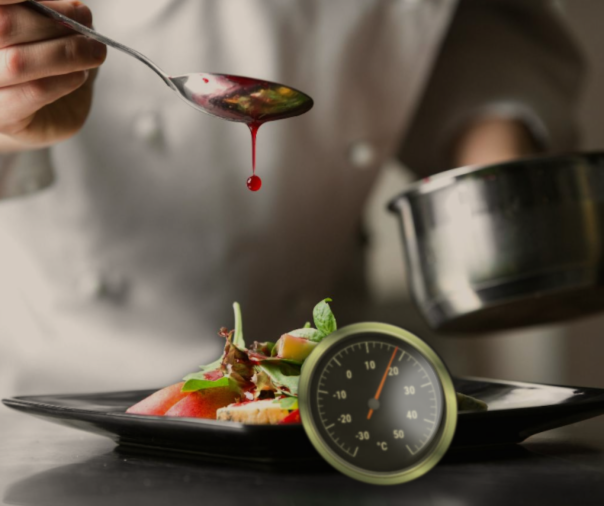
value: 18,°C
